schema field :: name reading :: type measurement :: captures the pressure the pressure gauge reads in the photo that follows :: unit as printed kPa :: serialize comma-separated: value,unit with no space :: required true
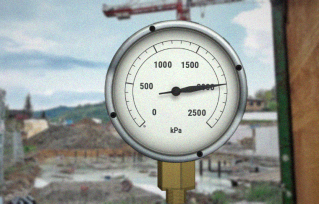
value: 2000,kPa
